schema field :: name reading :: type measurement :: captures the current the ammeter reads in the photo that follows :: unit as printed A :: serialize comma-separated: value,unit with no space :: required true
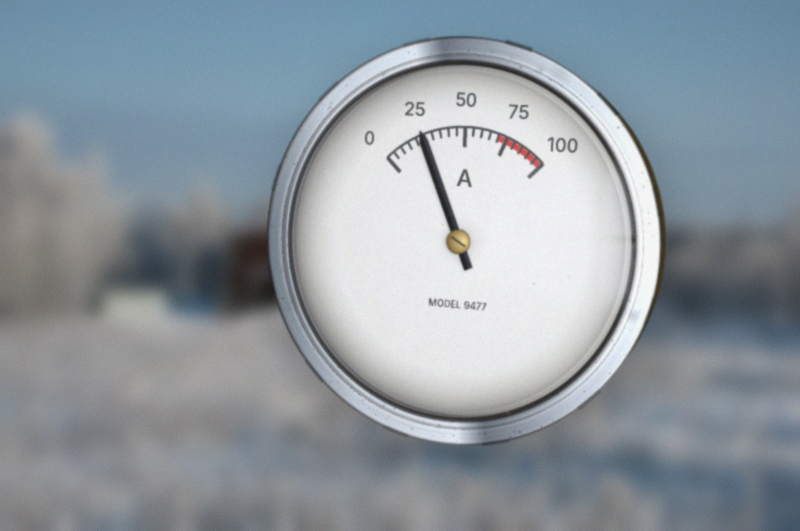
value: 25,A
